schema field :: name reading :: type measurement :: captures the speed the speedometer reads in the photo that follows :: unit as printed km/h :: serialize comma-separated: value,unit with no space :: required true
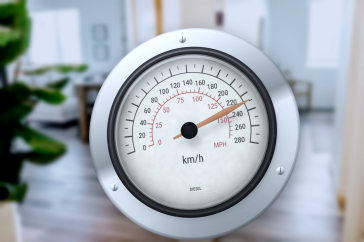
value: 230,km/h
